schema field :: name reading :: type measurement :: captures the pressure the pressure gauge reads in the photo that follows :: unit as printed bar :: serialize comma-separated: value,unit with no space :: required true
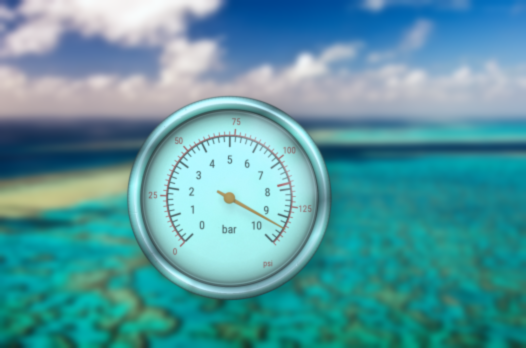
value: 9.4,bar
